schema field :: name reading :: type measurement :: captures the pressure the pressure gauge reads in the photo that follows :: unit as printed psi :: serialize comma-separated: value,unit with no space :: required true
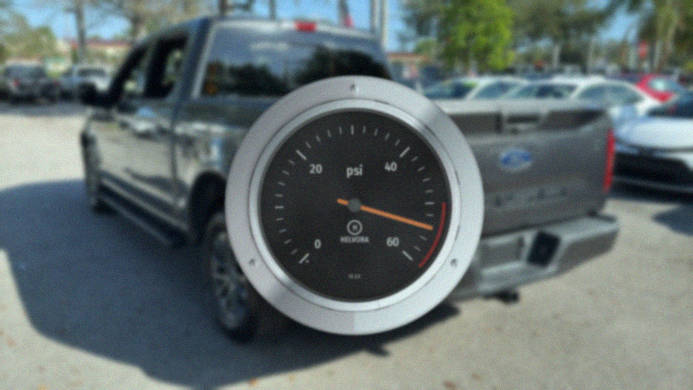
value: 54,psi
